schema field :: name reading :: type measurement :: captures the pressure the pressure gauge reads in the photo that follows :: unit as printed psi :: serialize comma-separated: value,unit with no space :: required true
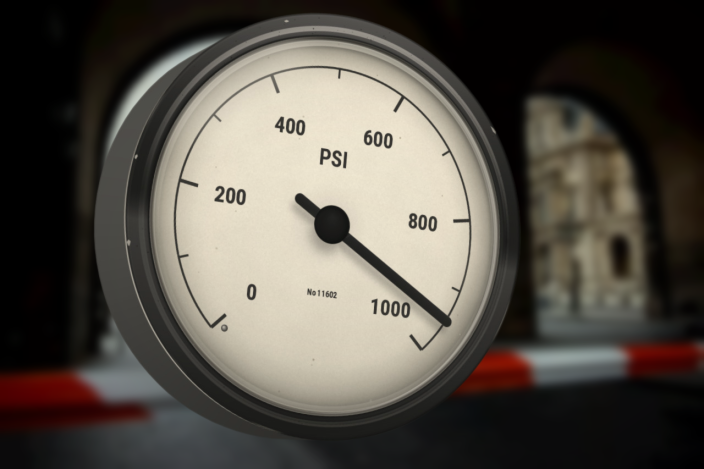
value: 950,psi
